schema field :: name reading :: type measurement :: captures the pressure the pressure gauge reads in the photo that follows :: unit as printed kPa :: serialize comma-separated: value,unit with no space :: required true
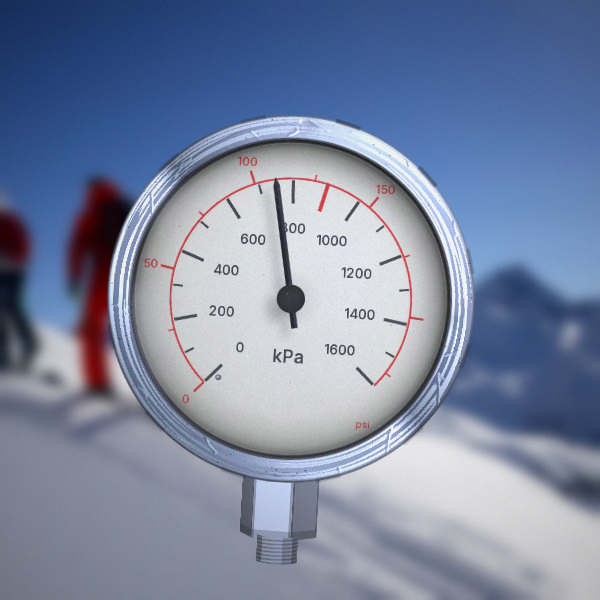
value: 750,kPa
